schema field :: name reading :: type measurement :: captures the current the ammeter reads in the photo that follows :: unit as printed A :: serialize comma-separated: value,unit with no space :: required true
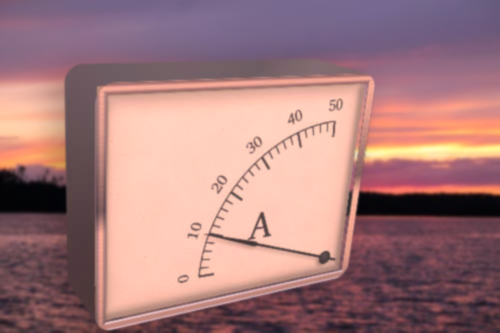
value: 10,A
